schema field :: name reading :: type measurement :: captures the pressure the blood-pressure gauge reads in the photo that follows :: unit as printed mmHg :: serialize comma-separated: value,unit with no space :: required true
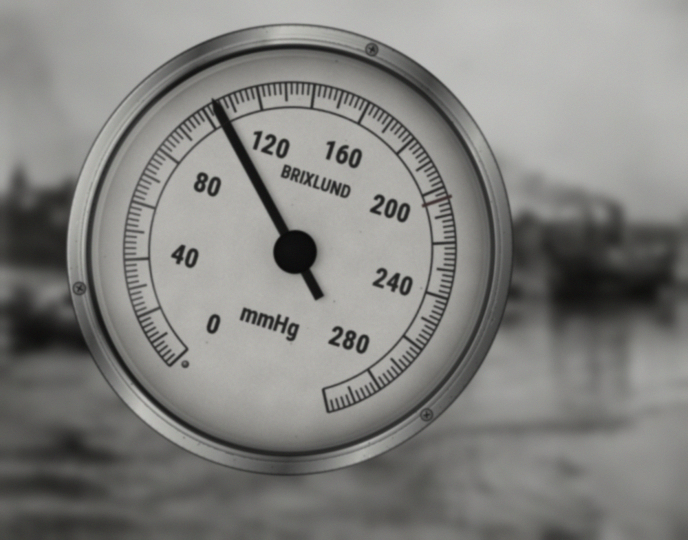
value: 104,mmHg
